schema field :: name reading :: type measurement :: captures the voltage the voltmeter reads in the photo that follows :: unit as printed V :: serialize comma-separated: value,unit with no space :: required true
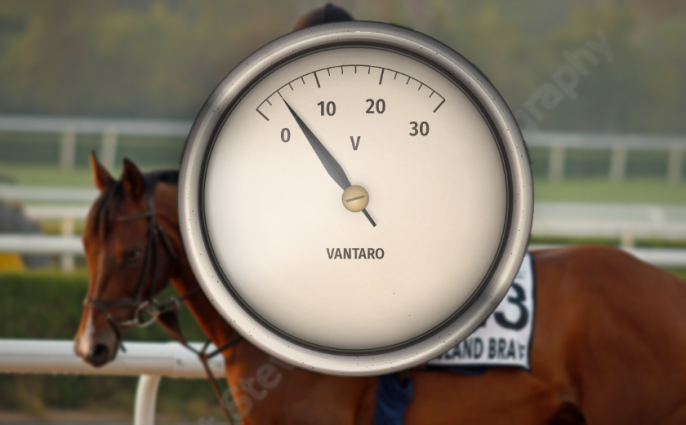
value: 4,V
